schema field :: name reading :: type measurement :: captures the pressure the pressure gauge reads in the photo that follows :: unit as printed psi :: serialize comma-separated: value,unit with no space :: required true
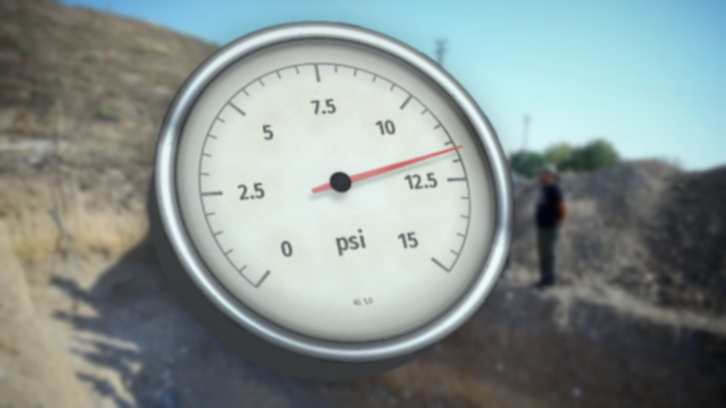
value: 11.75,psi
